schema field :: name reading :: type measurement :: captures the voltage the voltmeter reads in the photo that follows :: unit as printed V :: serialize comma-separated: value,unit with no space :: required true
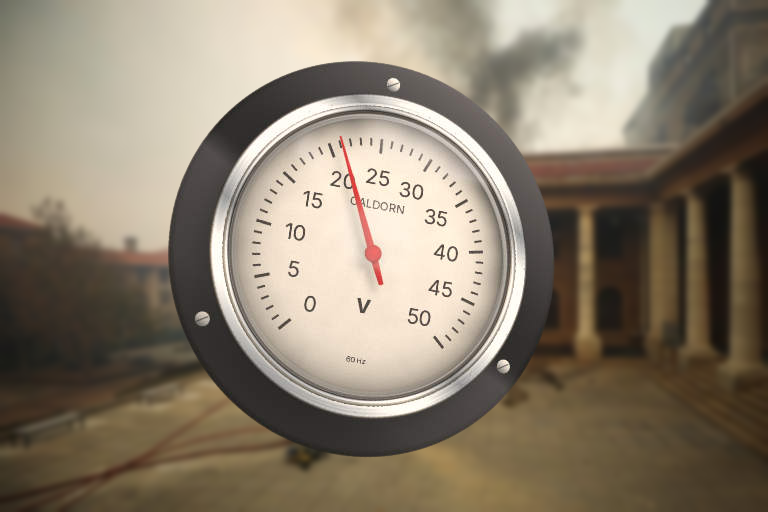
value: 21,V
